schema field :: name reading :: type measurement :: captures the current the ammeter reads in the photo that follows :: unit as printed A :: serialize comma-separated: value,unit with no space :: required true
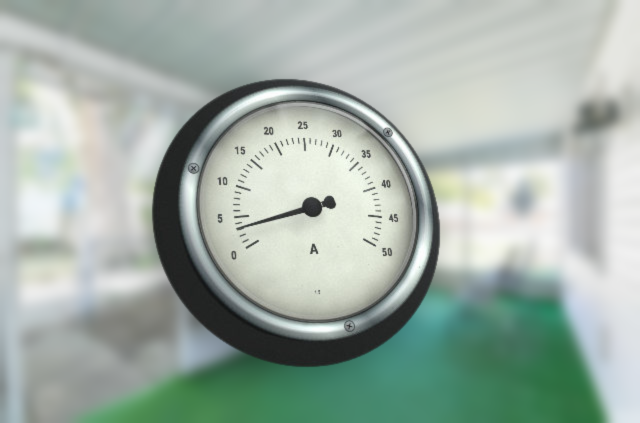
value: 3,A
